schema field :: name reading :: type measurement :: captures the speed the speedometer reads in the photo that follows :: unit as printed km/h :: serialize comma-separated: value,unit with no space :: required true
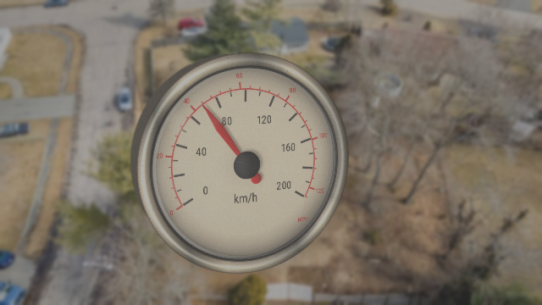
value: 70,km/h
